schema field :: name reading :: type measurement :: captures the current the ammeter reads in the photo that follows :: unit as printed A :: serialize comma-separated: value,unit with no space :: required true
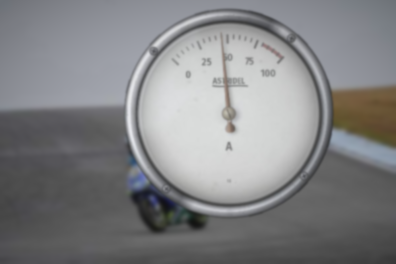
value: 45,A
